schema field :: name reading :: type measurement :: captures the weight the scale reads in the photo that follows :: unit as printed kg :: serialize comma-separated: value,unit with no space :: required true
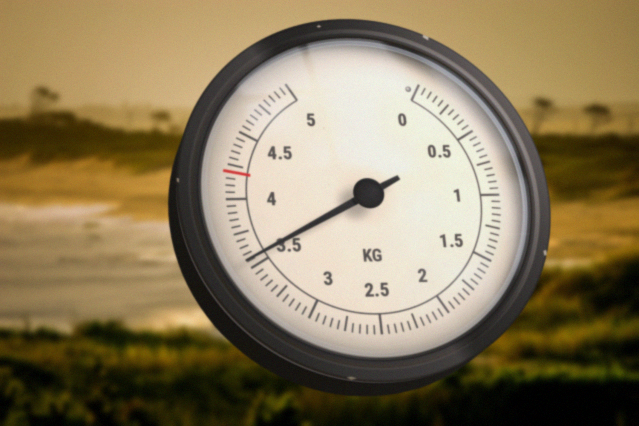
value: 3.55,kg
